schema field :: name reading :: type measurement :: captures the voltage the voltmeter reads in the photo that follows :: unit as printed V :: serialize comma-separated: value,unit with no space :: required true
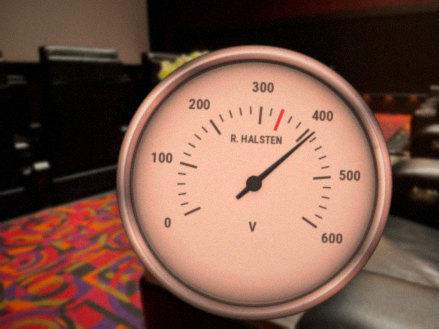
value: 410,V
